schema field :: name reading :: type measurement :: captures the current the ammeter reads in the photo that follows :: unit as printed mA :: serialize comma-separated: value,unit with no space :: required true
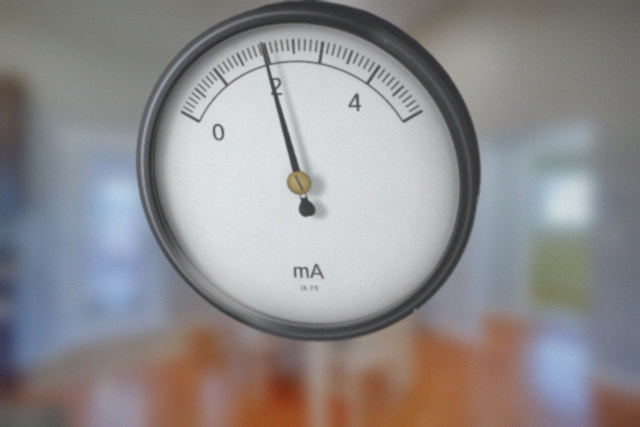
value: 2,mA
